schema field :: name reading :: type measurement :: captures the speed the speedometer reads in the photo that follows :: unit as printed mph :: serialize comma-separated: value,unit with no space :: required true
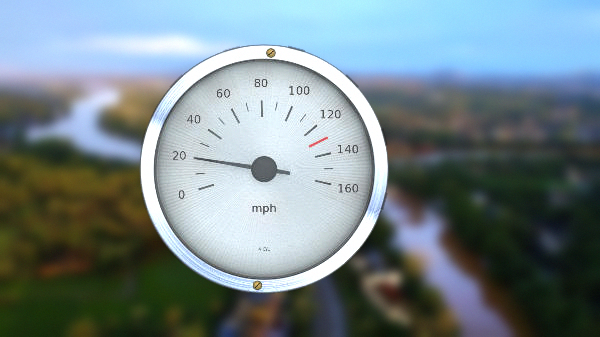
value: 20,mph
